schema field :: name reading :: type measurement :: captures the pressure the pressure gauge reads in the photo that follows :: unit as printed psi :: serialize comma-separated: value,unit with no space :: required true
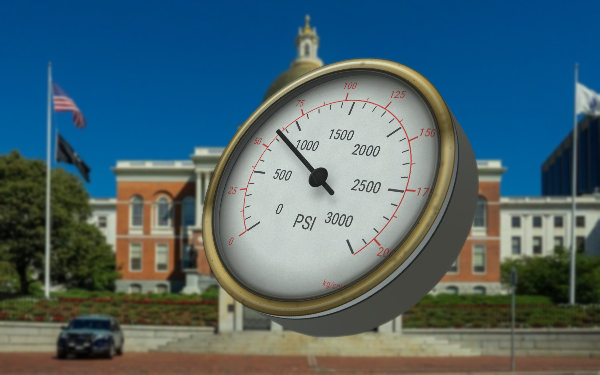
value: 850,psi
